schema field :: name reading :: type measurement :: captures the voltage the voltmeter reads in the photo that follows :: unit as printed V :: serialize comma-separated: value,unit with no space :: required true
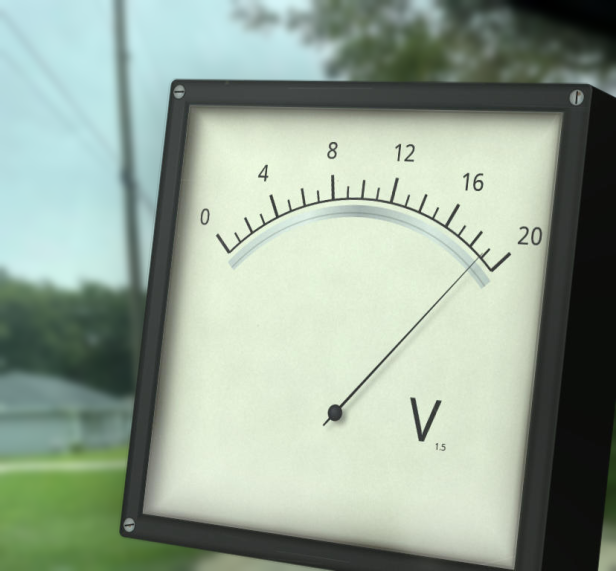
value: 19,V
